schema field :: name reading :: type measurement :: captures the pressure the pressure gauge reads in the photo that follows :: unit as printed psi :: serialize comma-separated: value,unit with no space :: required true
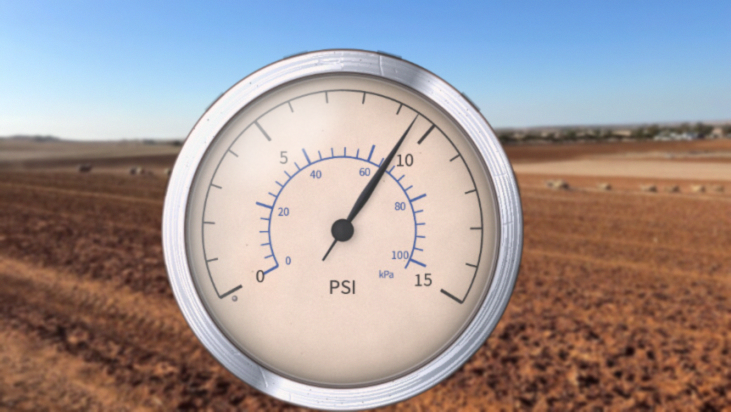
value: 9.5,psi
